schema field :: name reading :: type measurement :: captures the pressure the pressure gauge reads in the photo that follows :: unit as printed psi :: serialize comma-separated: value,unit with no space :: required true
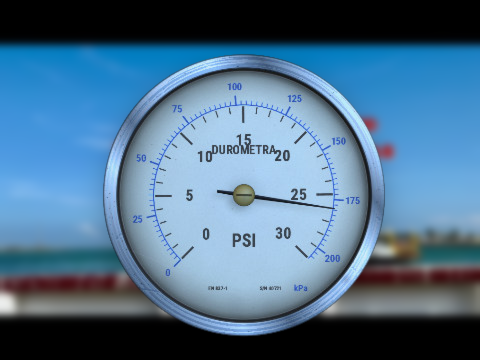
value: 26,psi
